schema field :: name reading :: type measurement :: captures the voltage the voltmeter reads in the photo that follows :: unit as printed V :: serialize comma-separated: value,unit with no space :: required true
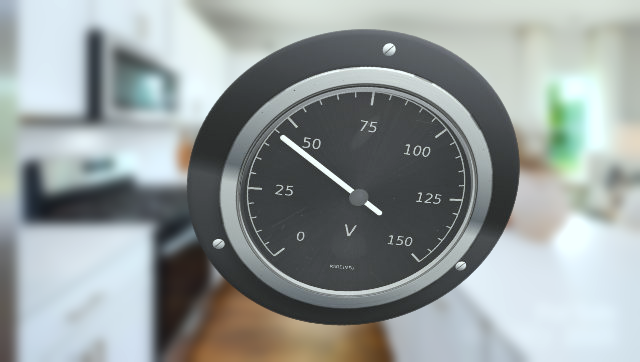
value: 45,V
